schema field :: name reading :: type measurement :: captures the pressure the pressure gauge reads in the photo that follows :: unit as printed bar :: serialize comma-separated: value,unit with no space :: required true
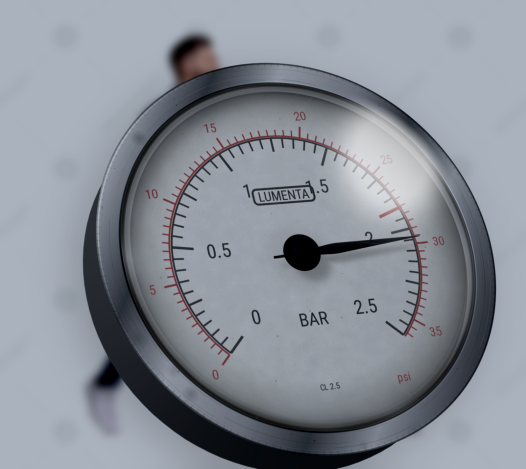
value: 2.05,bar
